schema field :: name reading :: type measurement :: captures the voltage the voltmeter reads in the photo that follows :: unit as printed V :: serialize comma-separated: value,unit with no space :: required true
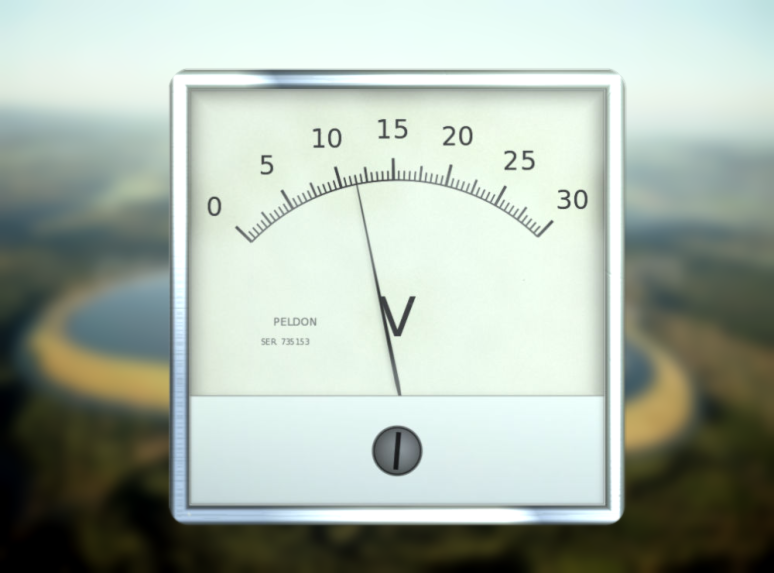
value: 11.5,V
